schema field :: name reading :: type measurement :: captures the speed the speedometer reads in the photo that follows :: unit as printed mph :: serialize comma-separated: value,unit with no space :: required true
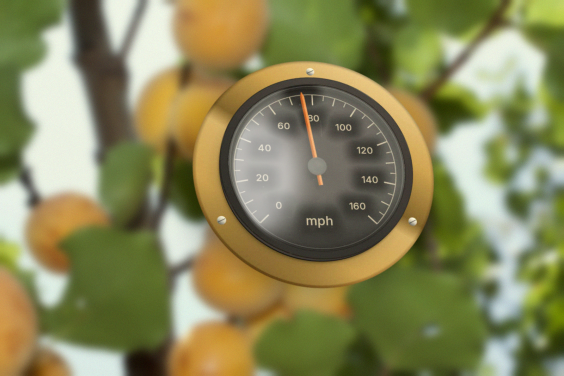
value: 75,mph
